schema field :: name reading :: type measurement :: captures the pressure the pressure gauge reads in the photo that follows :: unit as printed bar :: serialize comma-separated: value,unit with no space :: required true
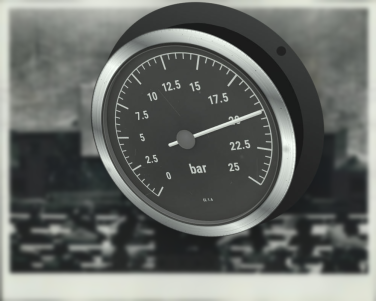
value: 20,bar
